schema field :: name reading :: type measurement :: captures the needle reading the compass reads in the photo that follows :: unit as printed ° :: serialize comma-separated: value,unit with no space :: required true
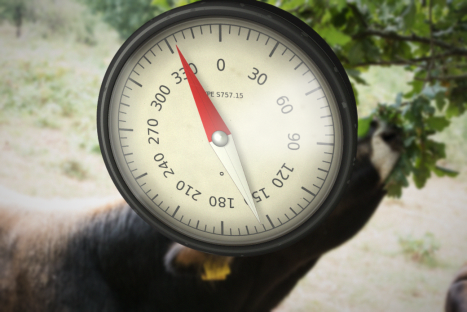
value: 335,°
